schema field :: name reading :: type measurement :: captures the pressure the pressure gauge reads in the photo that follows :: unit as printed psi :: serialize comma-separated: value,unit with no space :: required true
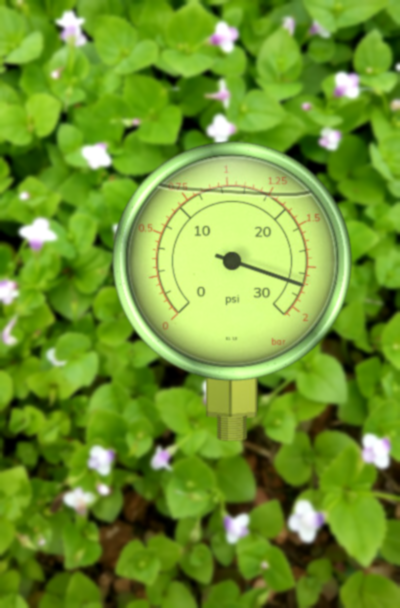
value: 27,psi
